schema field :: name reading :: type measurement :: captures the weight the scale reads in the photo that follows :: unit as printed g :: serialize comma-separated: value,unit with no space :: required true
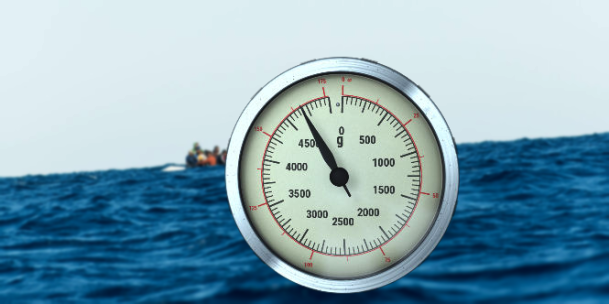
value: 4700,g
